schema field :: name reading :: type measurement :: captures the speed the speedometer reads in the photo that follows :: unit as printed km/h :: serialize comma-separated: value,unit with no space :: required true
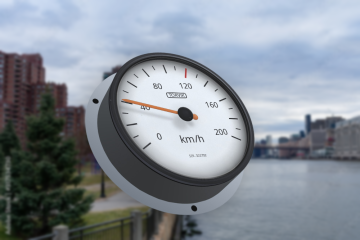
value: 40,km/h
